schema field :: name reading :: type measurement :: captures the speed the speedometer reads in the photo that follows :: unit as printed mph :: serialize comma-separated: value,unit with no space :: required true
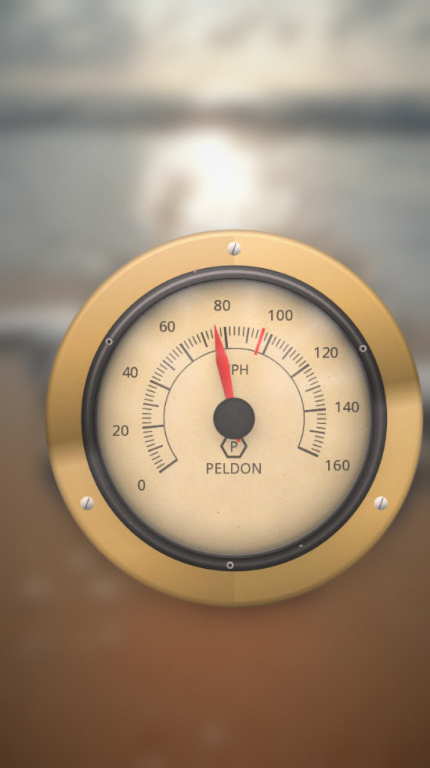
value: 76,mph
